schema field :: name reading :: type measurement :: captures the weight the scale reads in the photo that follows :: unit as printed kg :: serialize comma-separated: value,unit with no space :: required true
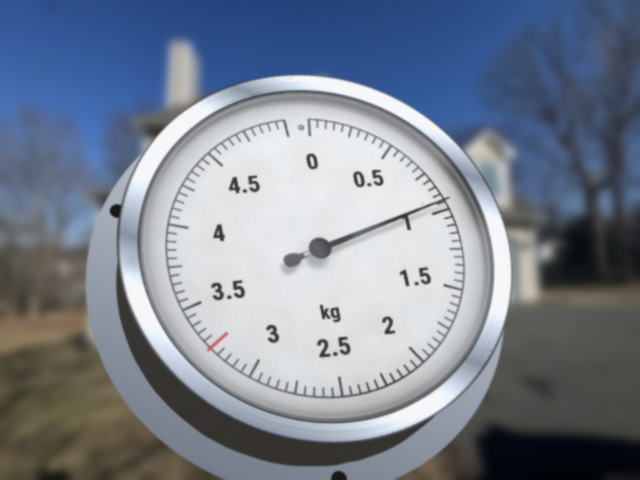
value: 0.95,kg
